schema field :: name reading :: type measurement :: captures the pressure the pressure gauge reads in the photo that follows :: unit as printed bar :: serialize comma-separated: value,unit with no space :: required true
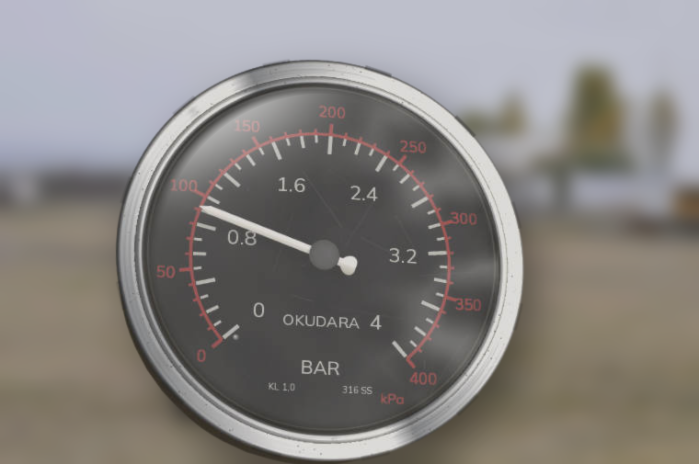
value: 0.9,bar
